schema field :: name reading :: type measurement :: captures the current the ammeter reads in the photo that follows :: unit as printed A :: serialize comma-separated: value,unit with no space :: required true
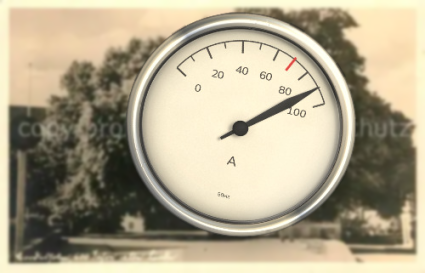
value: 90,A
